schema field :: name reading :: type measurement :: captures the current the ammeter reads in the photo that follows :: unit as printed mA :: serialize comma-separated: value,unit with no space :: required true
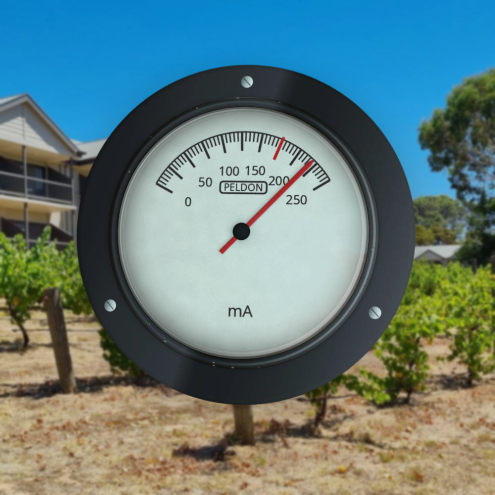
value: 220,mA
